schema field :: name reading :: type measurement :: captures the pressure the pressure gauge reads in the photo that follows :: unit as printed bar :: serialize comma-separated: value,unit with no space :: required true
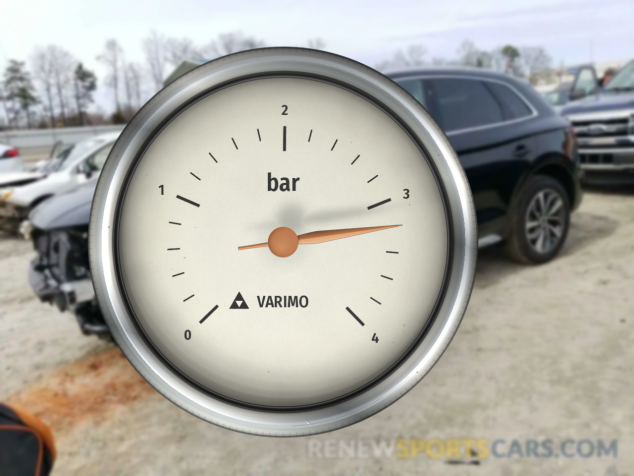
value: 3.2,bar
